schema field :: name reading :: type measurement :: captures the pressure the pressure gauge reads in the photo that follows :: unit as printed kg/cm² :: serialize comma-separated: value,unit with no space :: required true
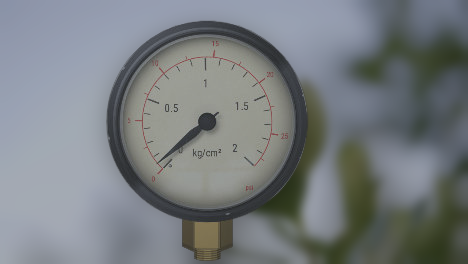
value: 0.05,kg/cm²
